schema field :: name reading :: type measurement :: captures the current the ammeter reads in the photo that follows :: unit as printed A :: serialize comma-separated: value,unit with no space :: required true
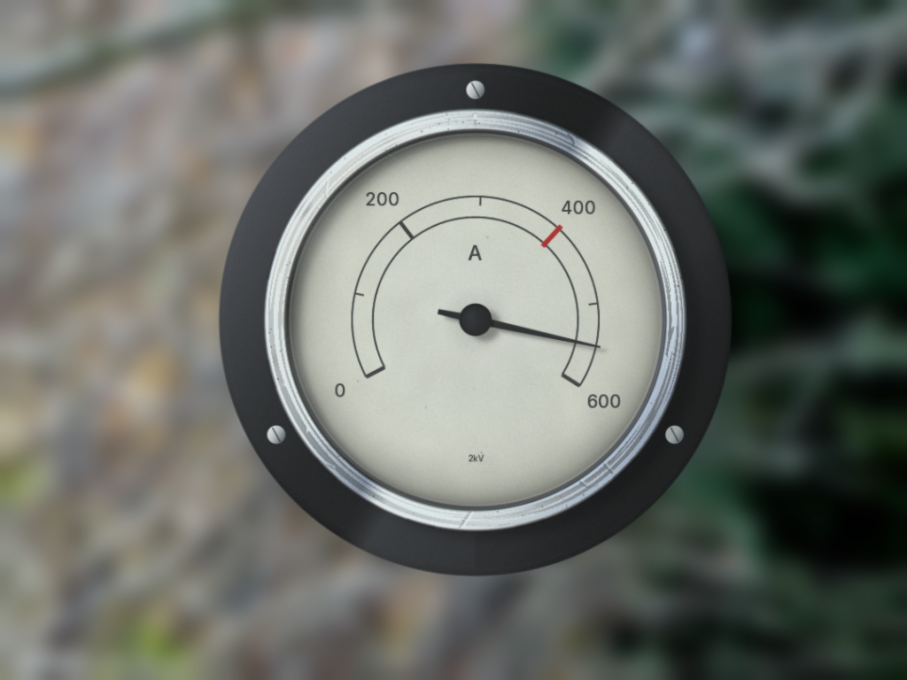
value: 550,A
